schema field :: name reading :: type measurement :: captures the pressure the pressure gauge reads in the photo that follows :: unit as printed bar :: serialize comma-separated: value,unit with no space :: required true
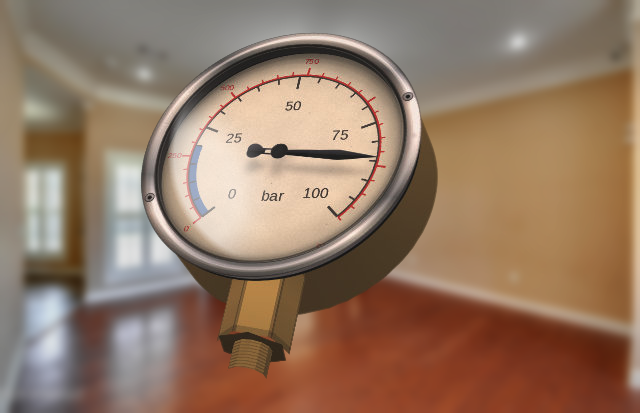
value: 85,bar
